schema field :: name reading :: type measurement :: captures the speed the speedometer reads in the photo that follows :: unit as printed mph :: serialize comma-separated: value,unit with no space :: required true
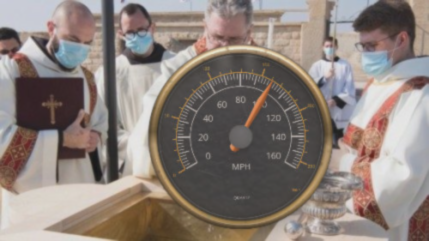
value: 100,mph
